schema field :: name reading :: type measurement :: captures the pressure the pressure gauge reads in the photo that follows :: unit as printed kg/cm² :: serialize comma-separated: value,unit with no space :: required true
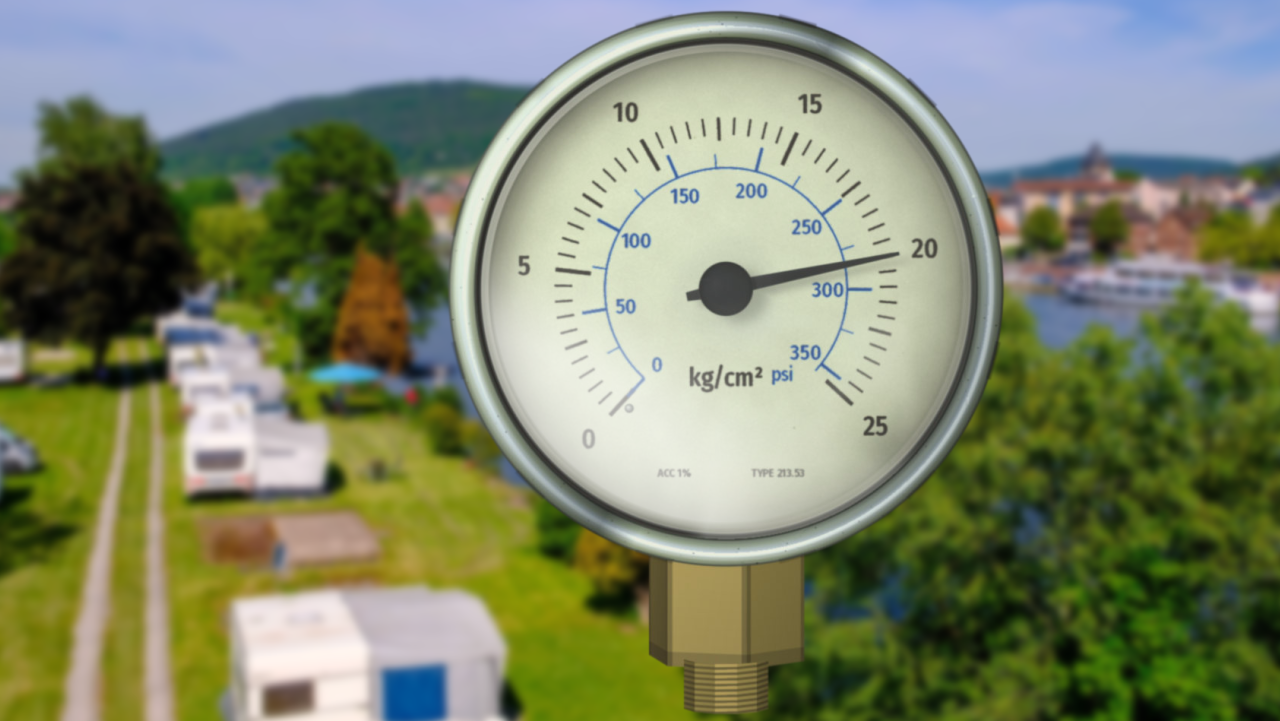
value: 20,kg/cm²
